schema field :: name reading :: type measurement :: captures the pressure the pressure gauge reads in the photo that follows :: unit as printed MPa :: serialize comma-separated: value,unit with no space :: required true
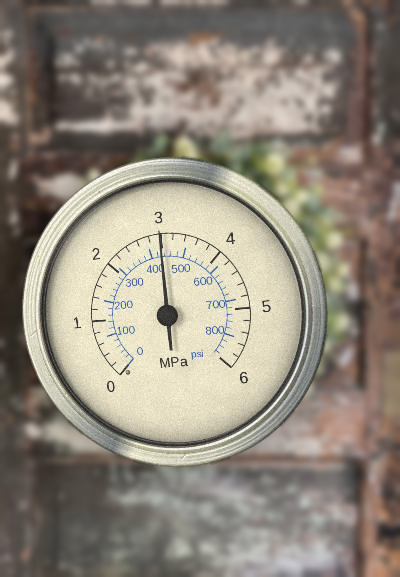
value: 3,MPa
